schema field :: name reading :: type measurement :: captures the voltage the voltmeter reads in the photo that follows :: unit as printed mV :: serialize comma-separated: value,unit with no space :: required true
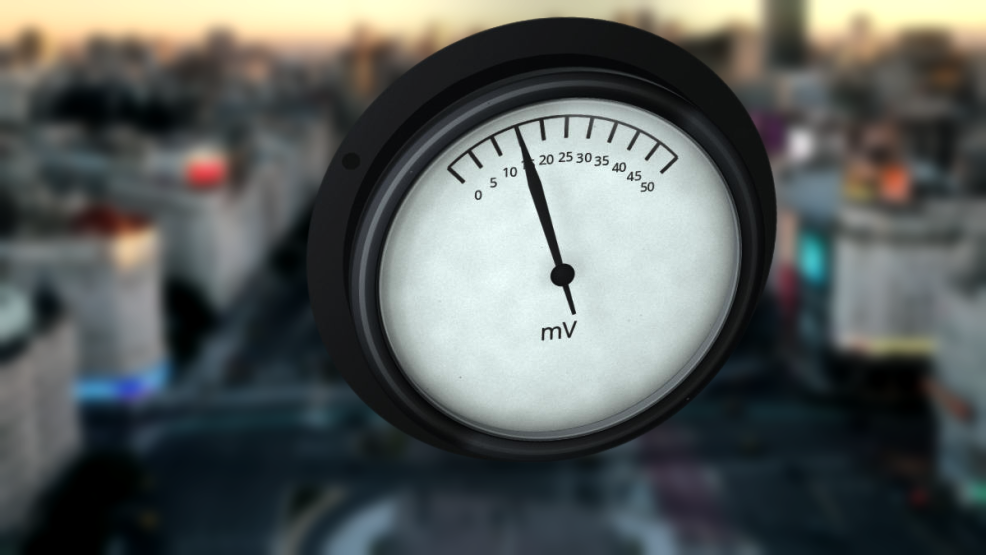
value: 15,mV
